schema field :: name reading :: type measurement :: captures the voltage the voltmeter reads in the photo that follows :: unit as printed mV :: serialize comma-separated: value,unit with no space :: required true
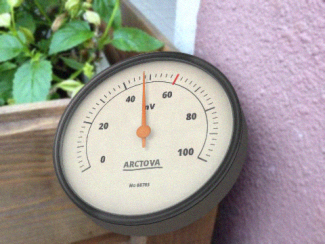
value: 48,mV
